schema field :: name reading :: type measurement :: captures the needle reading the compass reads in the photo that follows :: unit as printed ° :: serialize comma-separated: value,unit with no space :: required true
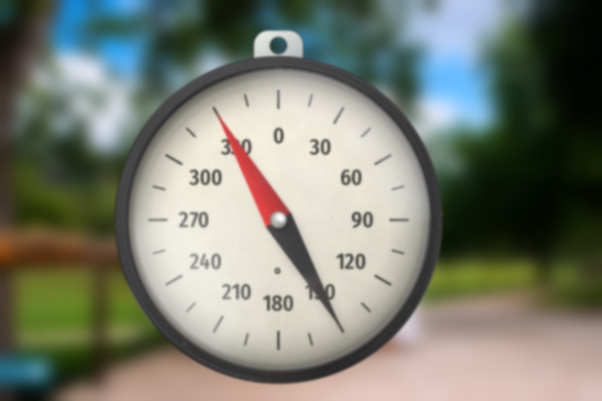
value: 330,°
